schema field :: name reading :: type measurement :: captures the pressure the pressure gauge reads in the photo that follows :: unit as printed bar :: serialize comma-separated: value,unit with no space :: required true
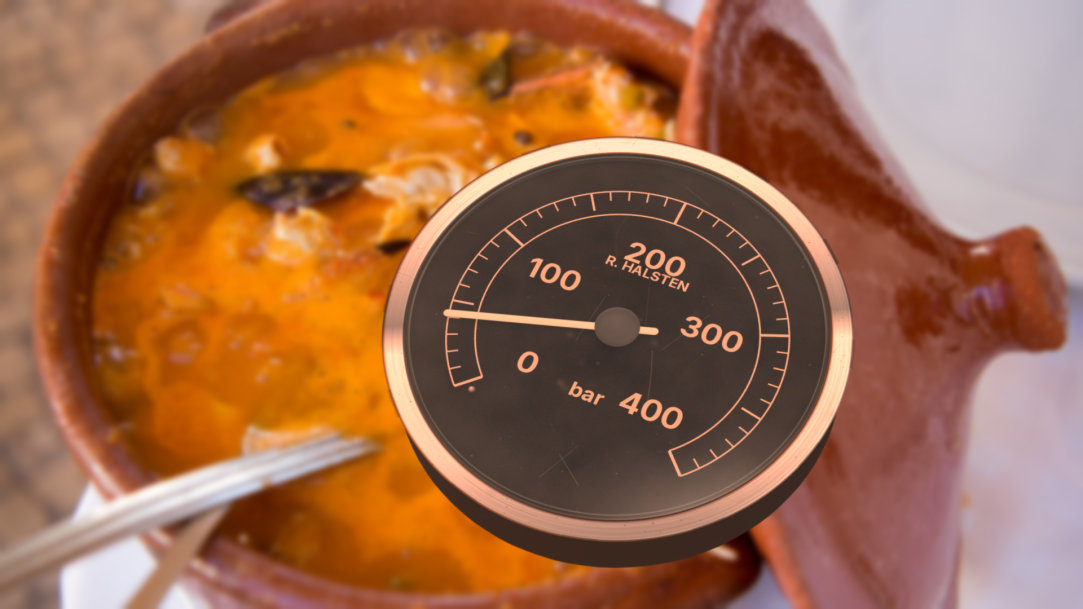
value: 40,bar
